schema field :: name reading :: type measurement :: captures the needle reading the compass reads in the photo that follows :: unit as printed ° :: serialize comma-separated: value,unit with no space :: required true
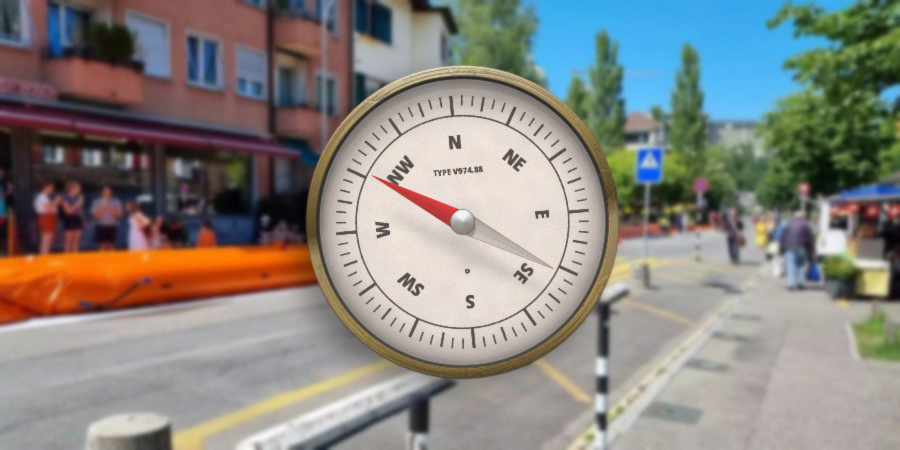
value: 302.5,°
